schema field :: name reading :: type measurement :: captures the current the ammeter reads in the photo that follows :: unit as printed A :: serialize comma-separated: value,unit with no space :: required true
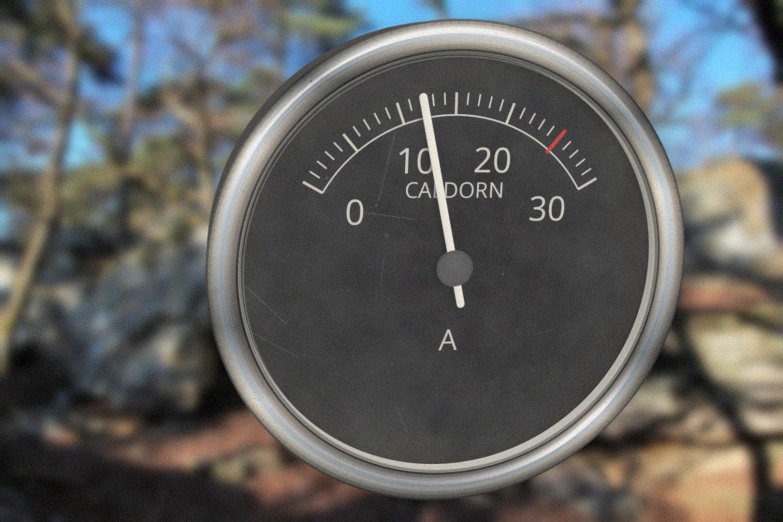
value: 12,A
